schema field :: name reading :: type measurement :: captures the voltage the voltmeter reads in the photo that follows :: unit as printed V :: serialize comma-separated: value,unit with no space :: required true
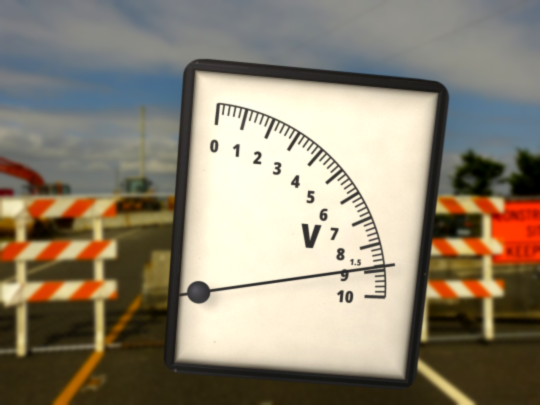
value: 8.8,V
